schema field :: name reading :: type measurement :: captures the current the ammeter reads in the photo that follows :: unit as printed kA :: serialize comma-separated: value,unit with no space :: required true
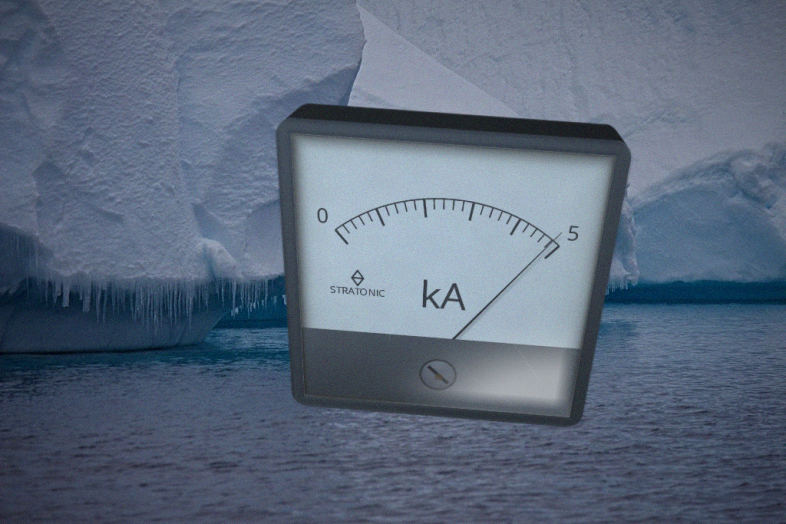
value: 4.8,kA
